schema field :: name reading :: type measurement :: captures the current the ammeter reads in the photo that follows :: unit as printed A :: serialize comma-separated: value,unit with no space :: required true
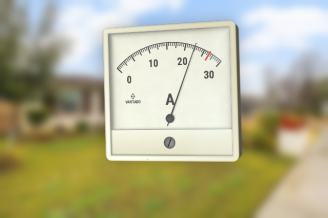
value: 22.5,A
